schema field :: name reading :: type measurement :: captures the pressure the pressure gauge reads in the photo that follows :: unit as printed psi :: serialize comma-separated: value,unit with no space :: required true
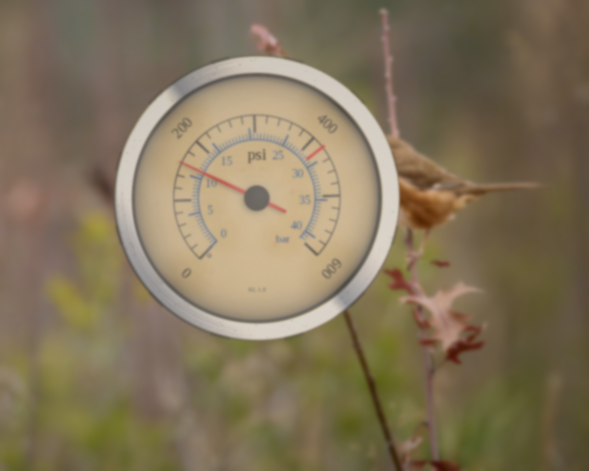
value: 160,psi
